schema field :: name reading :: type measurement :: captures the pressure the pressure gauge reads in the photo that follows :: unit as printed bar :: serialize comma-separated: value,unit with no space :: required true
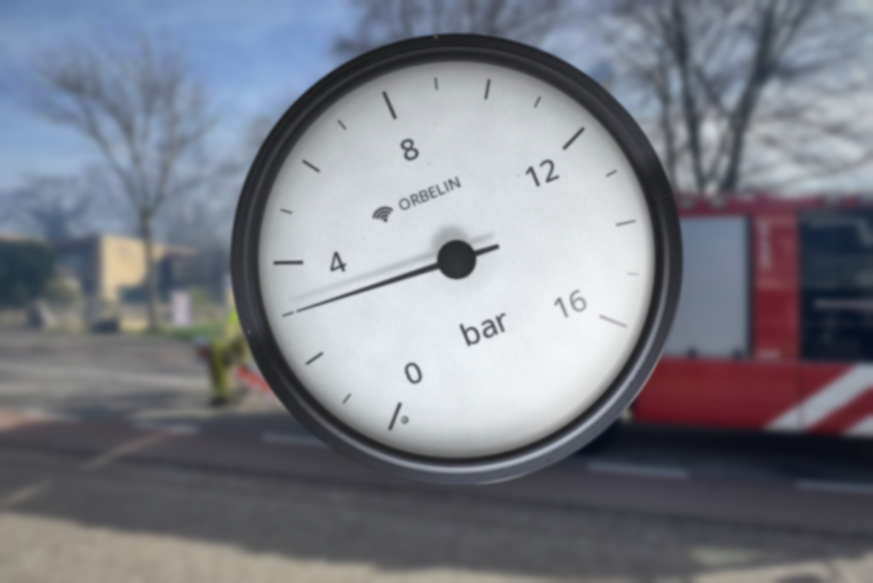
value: 3,bar
